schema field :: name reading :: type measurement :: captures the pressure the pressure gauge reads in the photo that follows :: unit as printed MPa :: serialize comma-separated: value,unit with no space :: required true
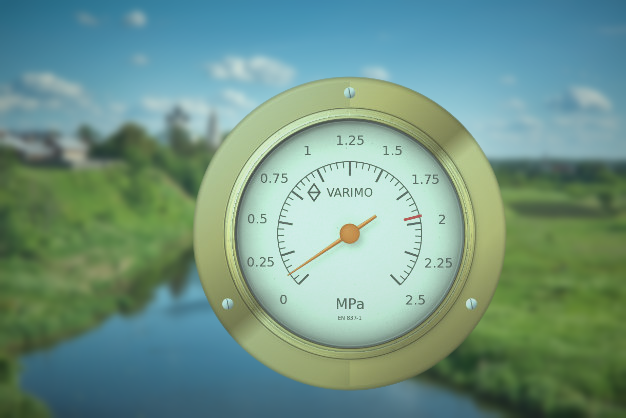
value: 0.1,MPa
